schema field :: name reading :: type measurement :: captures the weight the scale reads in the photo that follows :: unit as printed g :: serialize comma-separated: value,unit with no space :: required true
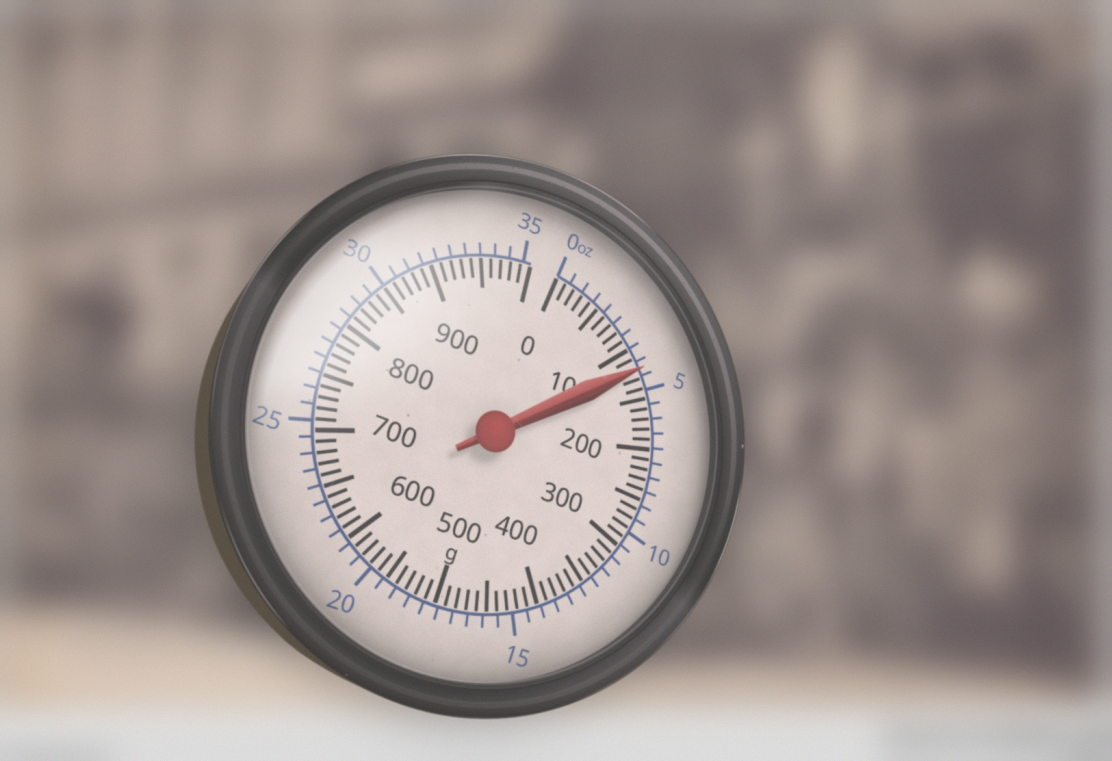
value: 120,g
